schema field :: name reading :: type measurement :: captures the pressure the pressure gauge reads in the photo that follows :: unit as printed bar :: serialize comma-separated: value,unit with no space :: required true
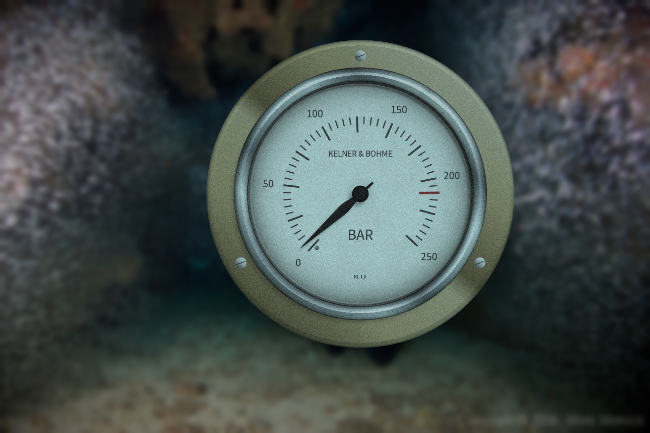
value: 5,bar
